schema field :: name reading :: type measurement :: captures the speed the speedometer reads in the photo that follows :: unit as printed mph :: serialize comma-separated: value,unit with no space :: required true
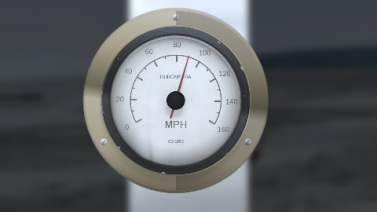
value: 90,mph
